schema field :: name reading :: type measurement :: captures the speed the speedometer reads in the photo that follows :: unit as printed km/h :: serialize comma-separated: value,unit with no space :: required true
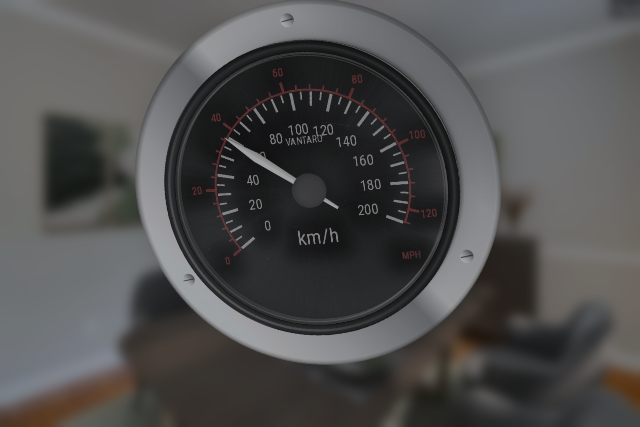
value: 60,km/h
